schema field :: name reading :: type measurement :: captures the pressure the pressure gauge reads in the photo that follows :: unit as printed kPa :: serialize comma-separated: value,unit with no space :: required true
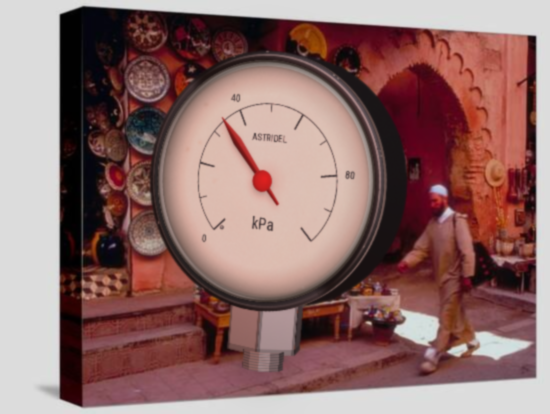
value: 35,kPa
